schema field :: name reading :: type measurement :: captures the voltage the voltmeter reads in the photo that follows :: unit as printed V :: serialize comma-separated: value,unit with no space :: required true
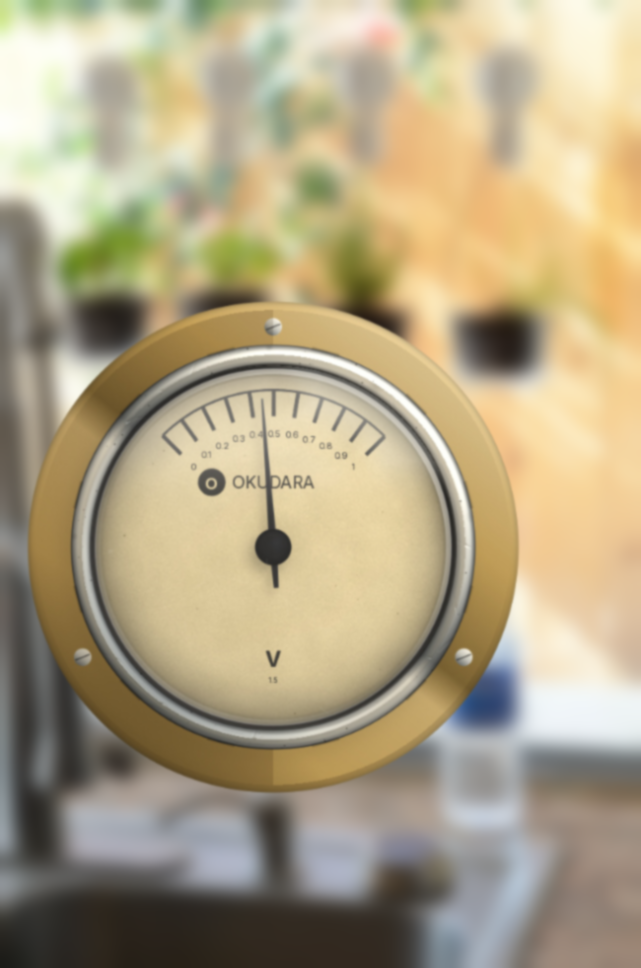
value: 0.45,V
